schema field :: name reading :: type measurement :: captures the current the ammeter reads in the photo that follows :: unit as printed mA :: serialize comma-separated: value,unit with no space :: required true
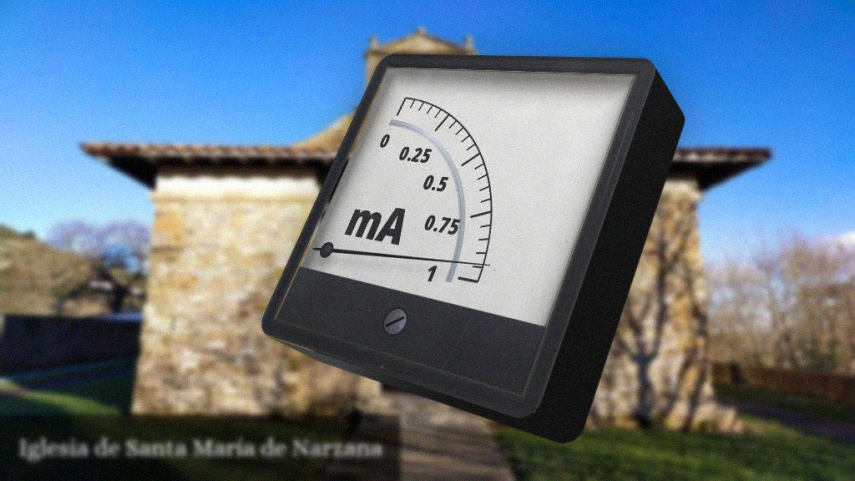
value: 0.95,mA
